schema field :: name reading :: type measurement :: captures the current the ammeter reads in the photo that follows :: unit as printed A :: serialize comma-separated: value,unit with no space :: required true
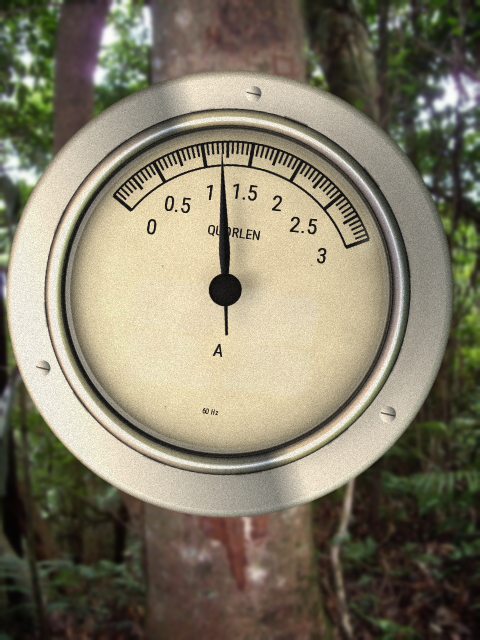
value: 1.2,A
